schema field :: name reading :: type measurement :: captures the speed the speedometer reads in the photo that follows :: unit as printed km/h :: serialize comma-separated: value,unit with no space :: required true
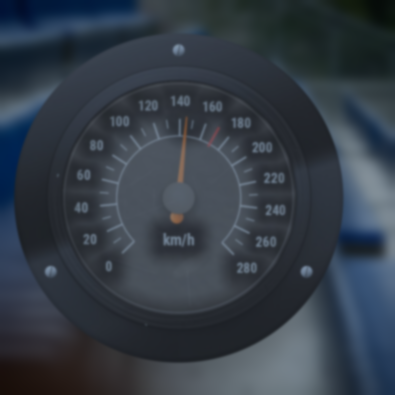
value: 145,km/h
